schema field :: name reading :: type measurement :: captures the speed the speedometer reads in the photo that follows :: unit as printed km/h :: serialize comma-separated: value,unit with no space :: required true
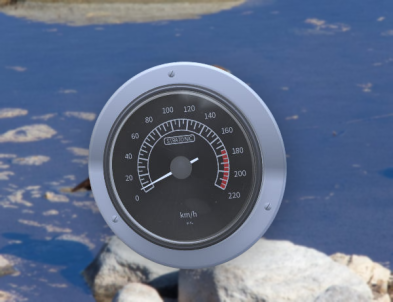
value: 5,km/h
